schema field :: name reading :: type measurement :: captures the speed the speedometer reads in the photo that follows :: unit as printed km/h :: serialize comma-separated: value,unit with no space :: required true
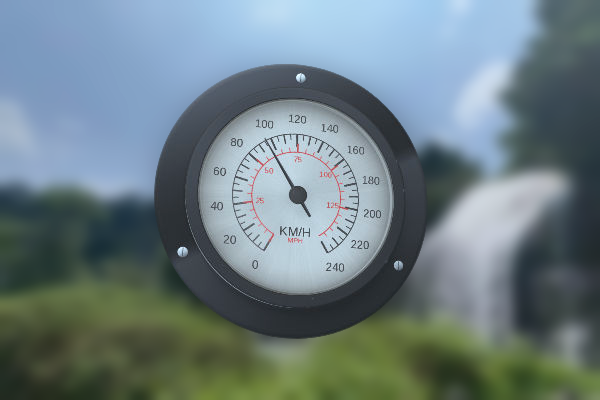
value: 95,km/h
